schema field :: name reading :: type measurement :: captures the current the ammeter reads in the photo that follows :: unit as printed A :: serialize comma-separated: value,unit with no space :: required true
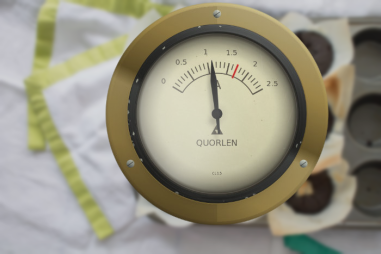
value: 1.1,A
